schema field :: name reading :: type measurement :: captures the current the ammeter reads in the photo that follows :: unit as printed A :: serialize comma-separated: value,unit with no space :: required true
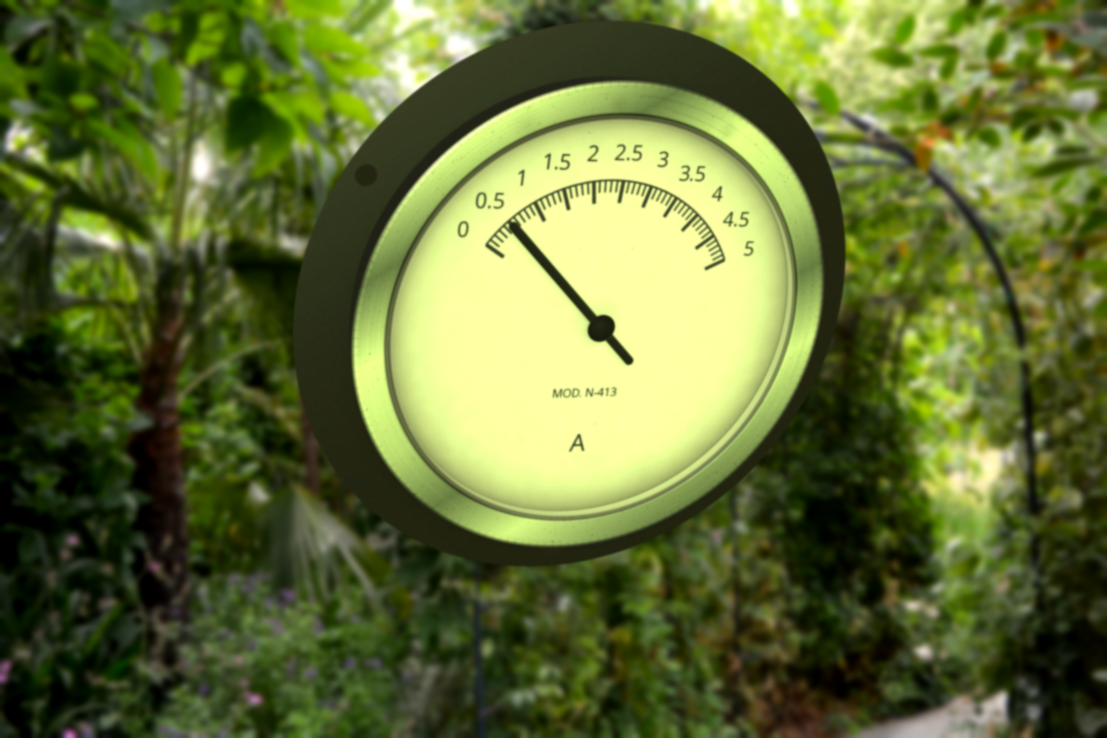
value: 0.5,A
